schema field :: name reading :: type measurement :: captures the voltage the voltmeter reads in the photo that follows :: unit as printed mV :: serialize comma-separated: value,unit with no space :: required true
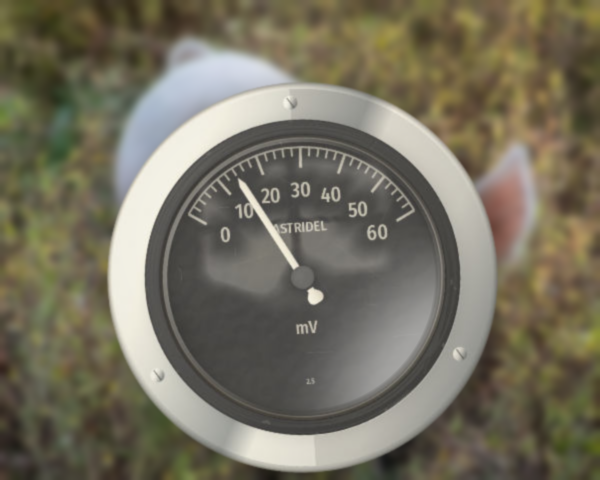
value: 14,mV
